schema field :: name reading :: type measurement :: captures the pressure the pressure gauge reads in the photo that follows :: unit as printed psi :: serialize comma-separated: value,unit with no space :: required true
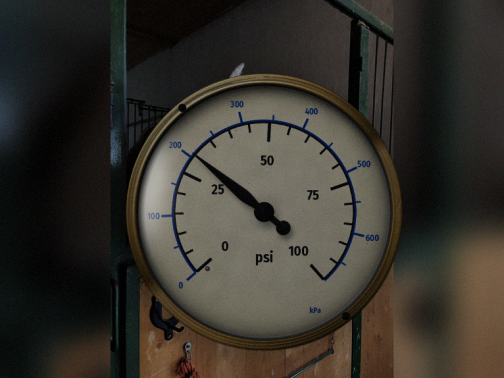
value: 30,psi
